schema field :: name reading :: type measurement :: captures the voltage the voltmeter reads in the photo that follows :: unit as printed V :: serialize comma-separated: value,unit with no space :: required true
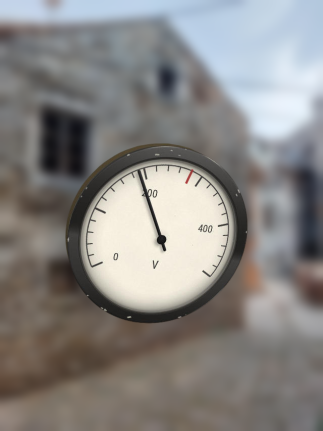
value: 190,V
